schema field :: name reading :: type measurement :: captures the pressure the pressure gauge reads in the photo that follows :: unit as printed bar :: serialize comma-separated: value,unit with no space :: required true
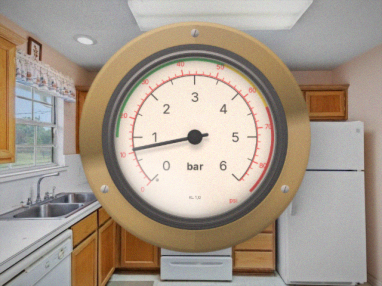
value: 0.75,bar
